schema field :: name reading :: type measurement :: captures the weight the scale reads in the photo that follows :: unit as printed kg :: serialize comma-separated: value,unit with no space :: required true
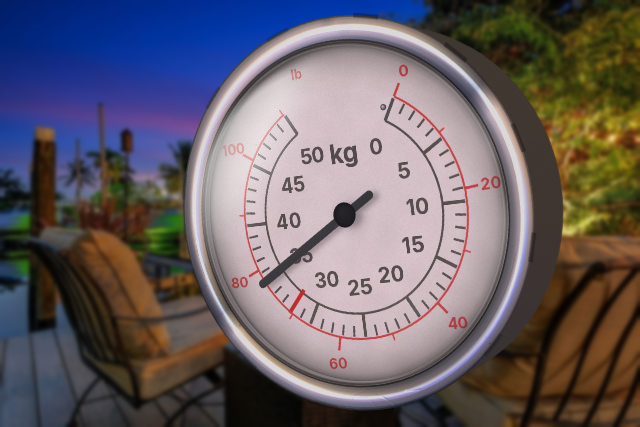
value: 35,kg
